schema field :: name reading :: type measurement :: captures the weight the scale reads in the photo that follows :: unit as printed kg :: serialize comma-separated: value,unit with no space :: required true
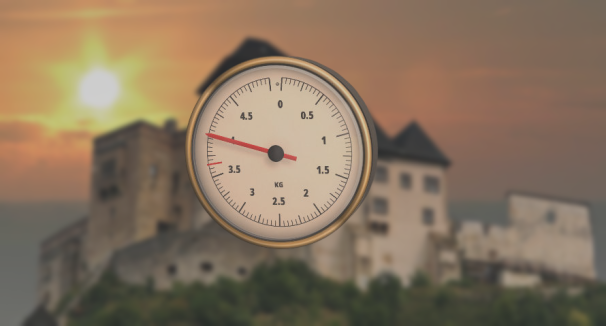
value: 4,kg
